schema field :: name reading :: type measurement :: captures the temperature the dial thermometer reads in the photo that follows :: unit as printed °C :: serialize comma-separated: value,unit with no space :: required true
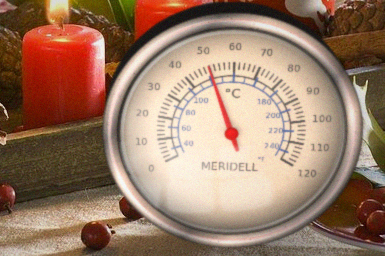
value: 50,°C
